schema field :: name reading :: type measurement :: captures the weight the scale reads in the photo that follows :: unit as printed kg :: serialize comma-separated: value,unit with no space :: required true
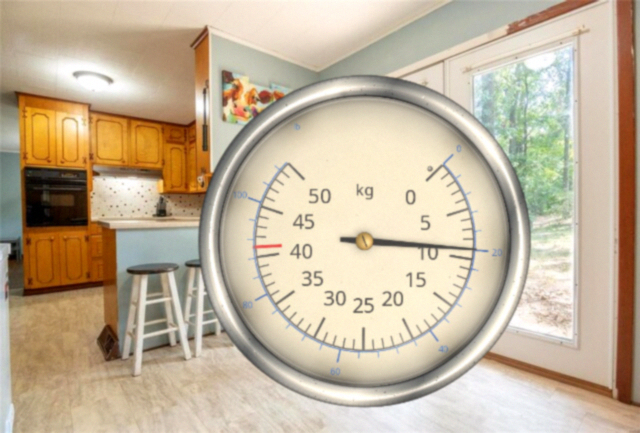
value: 9,kg
